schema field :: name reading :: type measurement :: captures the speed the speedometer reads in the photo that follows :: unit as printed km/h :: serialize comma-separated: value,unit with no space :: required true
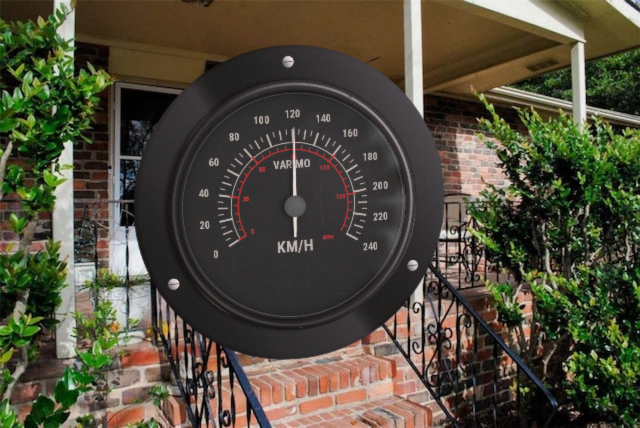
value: 120,km/h
